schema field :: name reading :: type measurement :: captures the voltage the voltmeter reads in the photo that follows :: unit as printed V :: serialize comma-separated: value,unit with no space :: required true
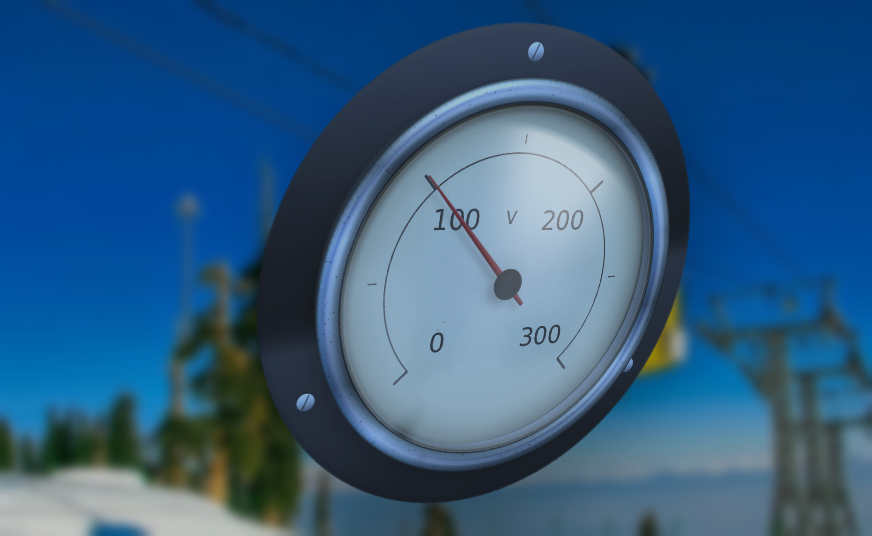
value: 100,V
